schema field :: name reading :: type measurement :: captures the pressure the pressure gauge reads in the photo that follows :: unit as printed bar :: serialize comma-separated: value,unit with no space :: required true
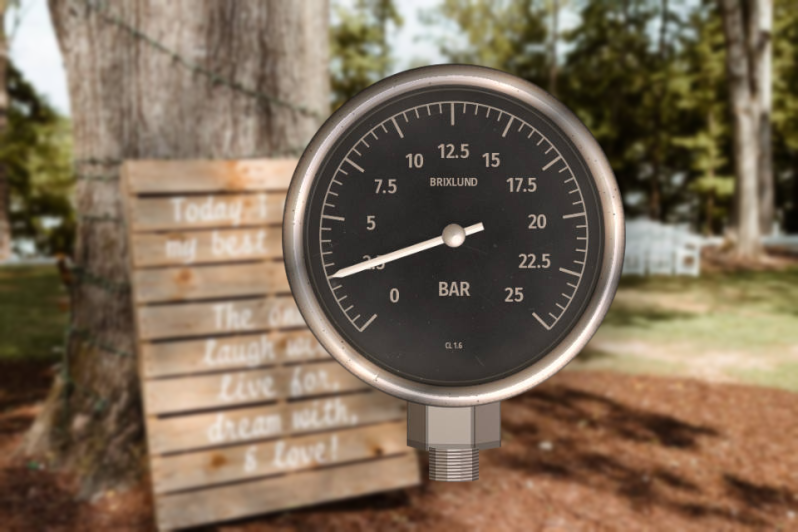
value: 2.5,bar
